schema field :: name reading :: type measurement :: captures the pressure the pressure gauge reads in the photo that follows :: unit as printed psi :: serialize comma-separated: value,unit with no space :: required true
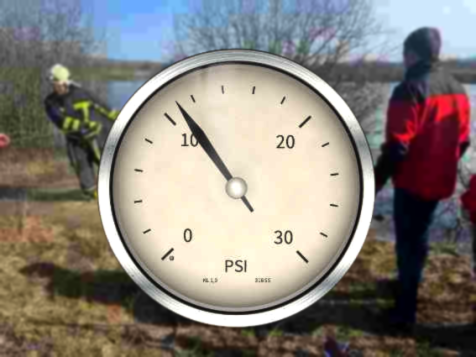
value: 11,psi
